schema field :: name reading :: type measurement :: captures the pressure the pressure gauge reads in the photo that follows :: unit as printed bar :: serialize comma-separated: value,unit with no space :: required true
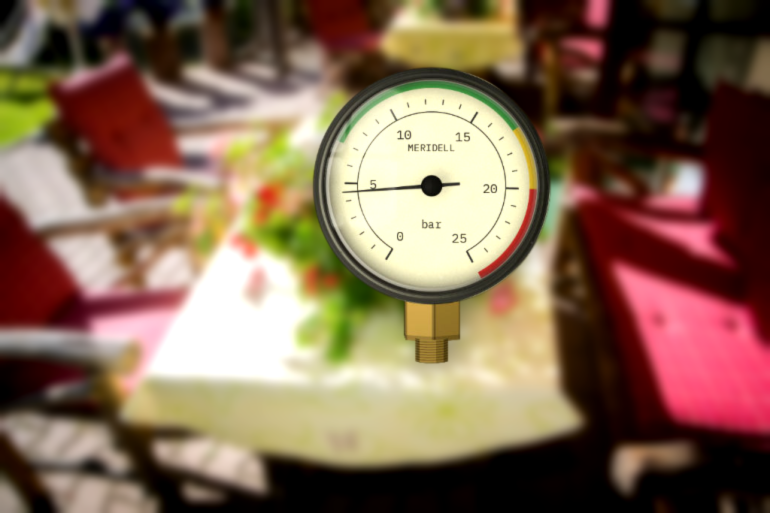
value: 4.5,bar
